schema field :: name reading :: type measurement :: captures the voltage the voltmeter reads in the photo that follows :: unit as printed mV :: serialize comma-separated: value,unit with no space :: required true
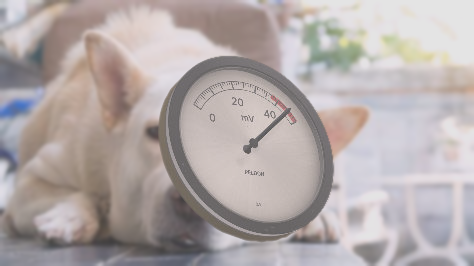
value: 45,mV
